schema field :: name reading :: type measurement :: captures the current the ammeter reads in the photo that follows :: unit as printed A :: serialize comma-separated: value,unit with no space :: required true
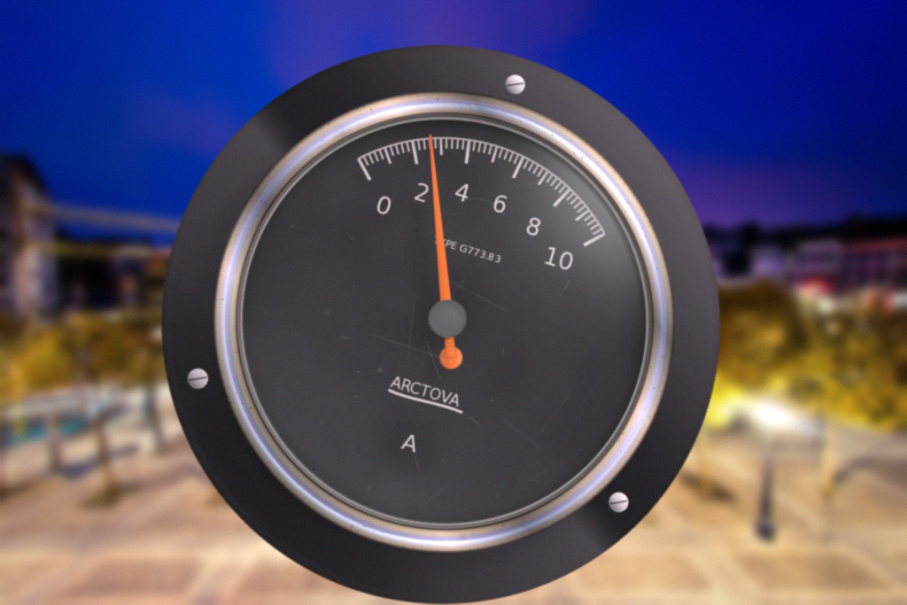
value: 2.6,A
